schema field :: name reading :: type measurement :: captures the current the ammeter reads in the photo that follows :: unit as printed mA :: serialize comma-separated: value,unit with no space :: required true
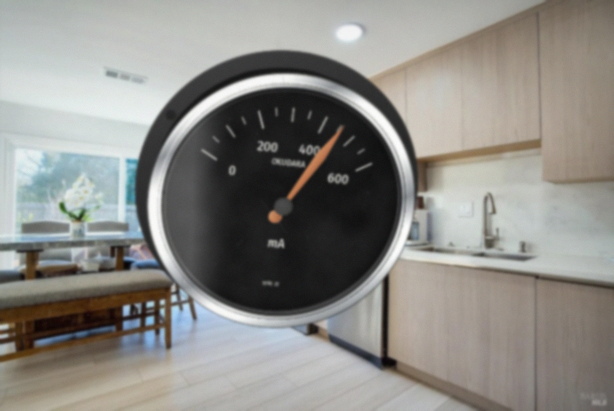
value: 450,mA
